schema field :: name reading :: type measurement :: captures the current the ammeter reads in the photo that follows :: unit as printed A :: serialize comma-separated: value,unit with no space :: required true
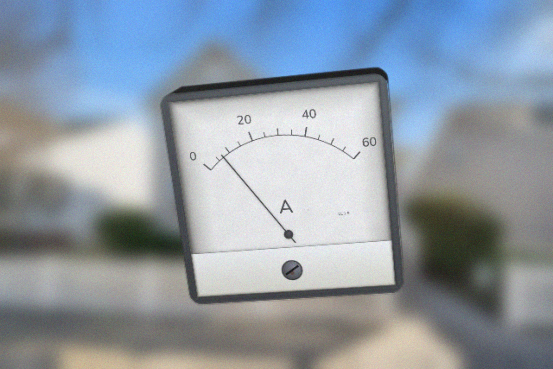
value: 7.5,A
